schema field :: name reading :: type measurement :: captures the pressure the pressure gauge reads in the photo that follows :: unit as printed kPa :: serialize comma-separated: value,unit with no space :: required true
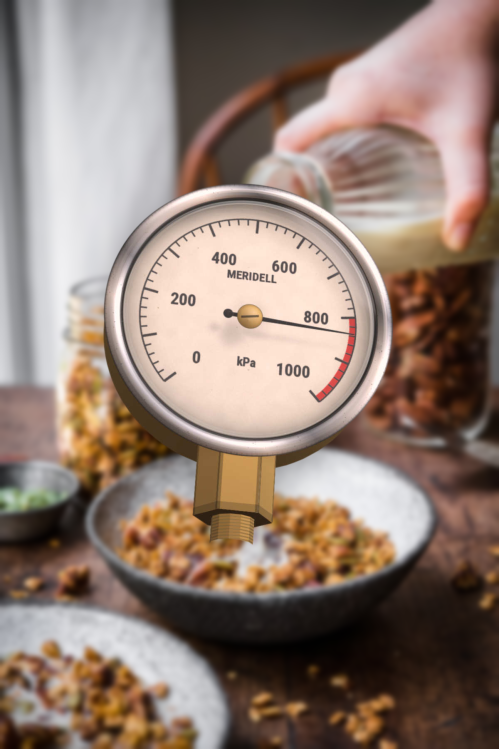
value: 840,kPa
